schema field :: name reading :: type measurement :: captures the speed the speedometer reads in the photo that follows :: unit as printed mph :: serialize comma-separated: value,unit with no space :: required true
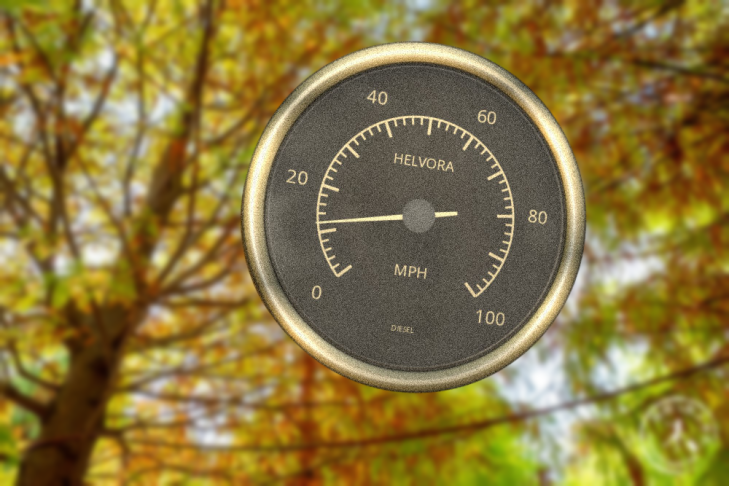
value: 12,mph
